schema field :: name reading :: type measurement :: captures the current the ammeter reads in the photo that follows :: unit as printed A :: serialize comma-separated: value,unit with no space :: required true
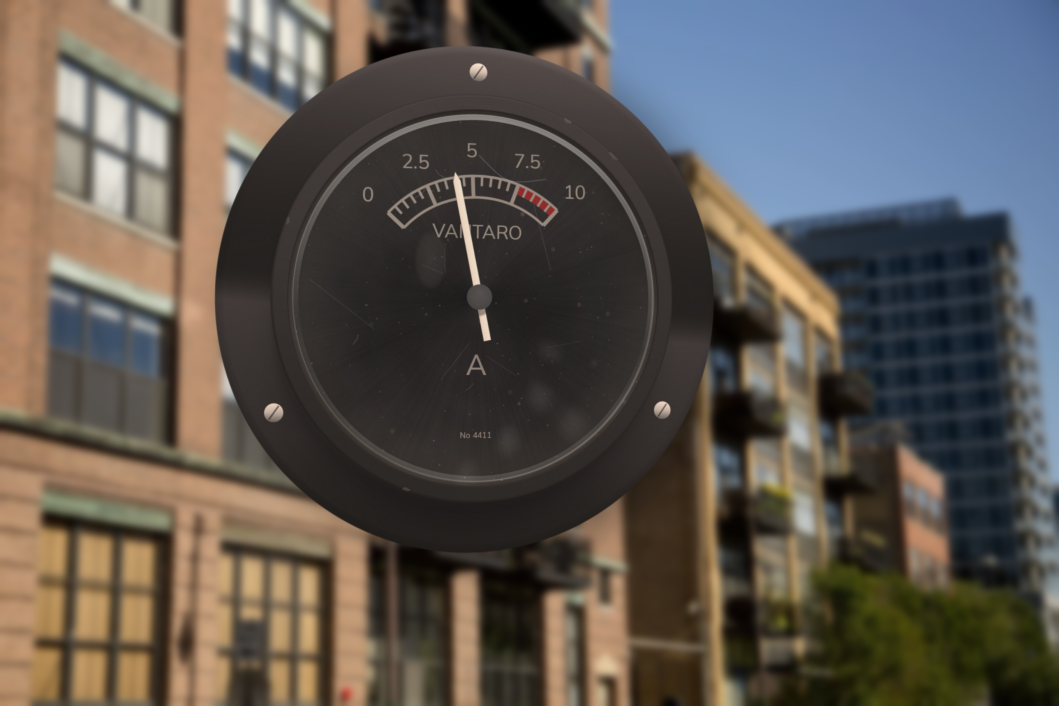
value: 4,A
